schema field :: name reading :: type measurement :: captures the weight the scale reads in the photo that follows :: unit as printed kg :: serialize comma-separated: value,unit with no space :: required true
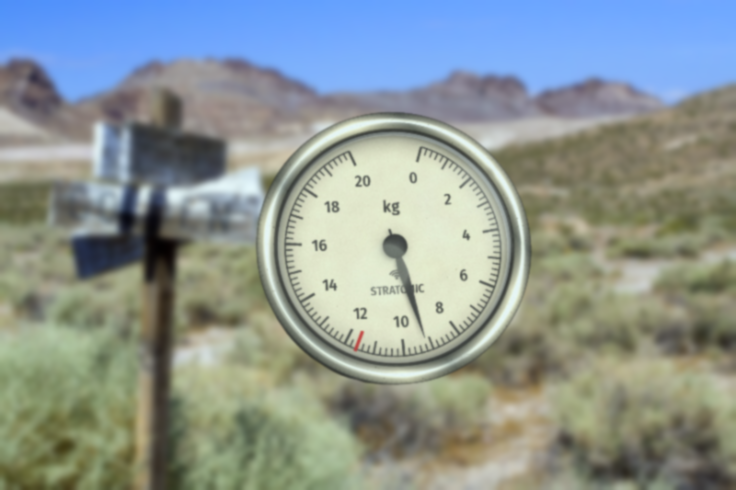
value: 9.2,kg
